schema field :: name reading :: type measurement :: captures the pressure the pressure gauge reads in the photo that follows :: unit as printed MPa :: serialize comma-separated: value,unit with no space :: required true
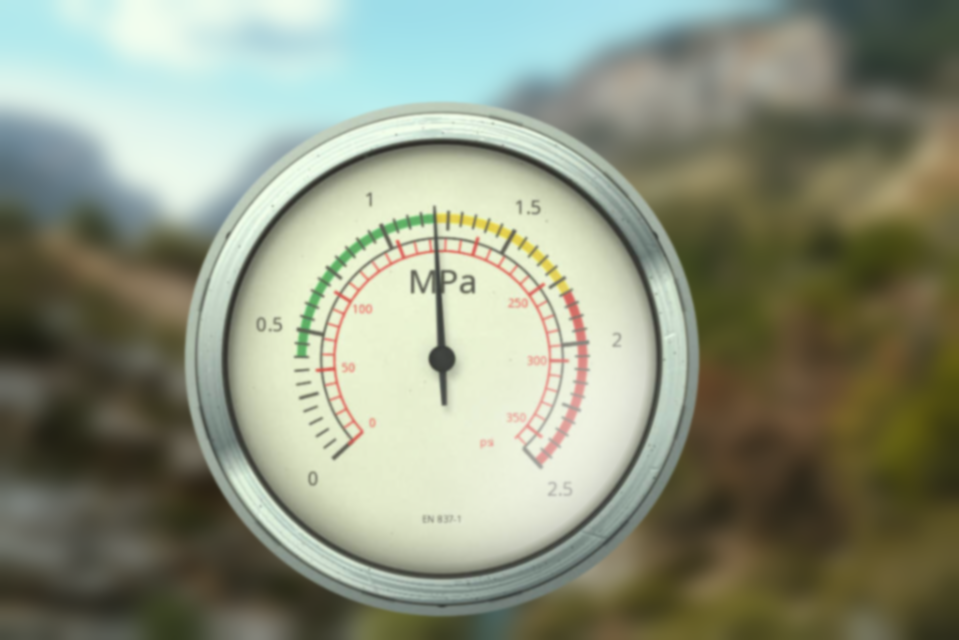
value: 1.2,MPa
